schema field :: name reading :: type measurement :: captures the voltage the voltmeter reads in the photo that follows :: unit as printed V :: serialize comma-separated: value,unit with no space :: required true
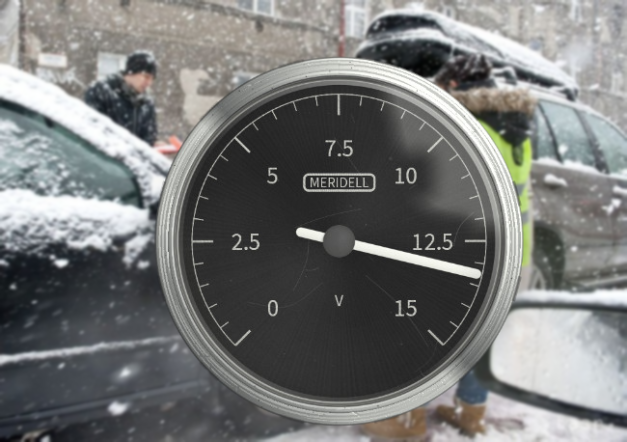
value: 13.25,V
